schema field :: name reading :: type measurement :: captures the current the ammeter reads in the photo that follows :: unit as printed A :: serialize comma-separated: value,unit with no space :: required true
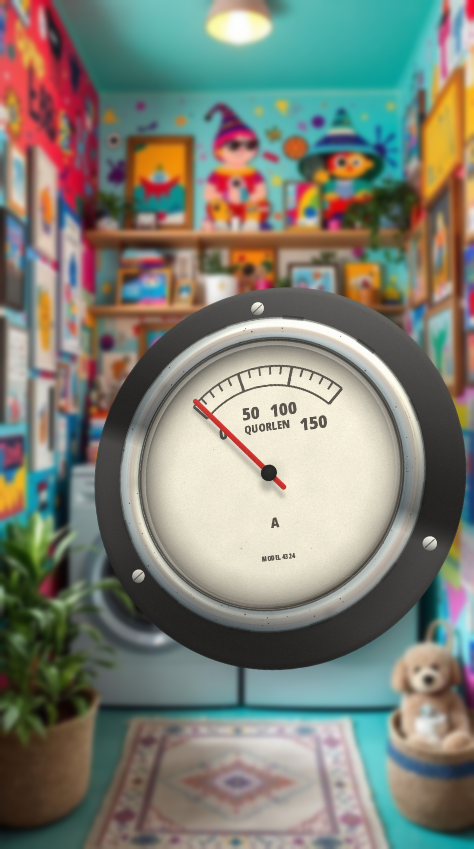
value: 5,A
